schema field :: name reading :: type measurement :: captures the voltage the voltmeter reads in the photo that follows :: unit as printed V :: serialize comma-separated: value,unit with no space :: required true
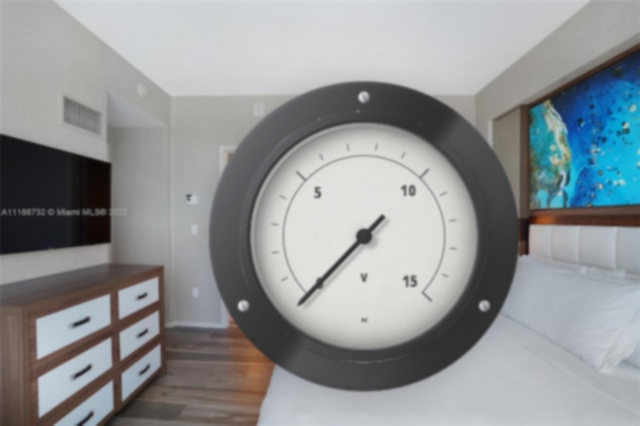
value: 0,V
